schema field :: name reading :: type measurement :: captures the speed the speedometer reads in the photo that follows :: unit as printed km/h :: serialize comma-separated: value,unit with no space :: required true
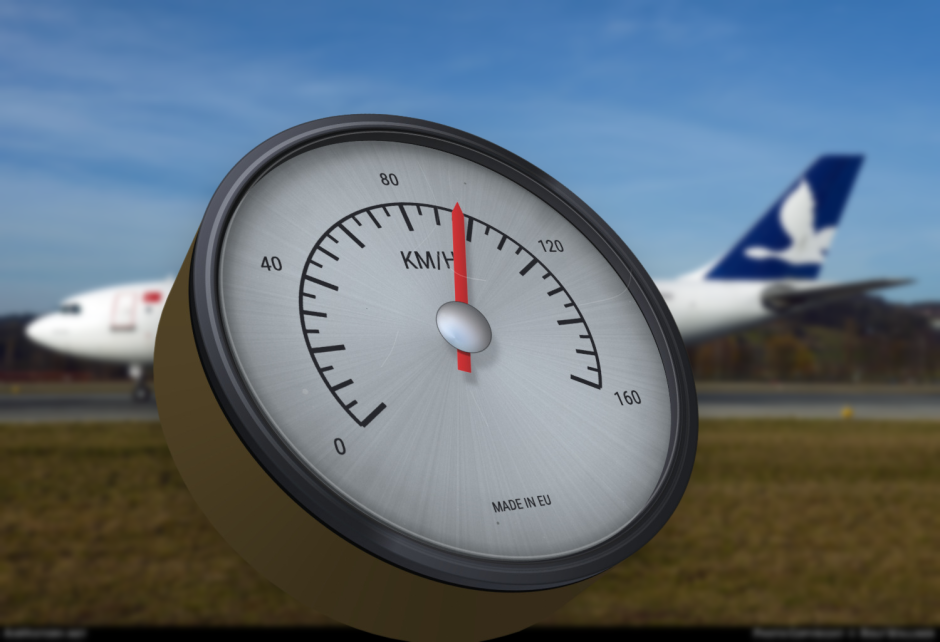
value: 95,km/h
